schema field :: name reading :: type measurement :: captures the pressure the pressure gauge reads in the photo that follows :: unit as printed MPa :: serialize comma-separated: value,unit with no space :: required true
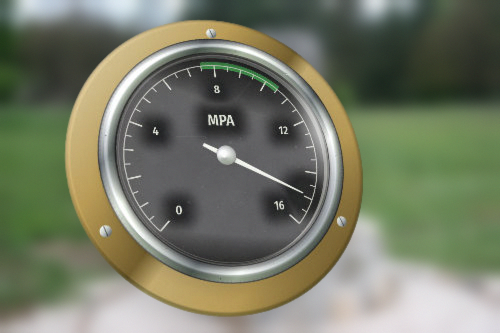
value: 15,MPa
